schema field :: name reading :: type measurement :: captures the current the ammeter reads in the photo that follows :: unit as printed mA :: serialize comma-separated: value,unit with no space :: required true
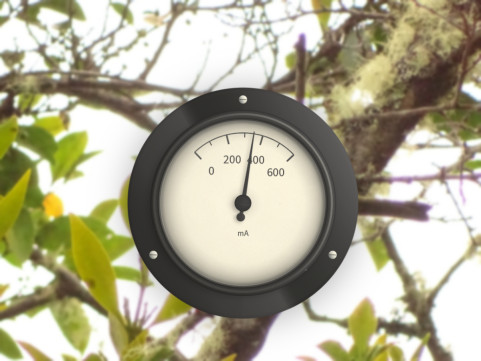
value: 350,mA
